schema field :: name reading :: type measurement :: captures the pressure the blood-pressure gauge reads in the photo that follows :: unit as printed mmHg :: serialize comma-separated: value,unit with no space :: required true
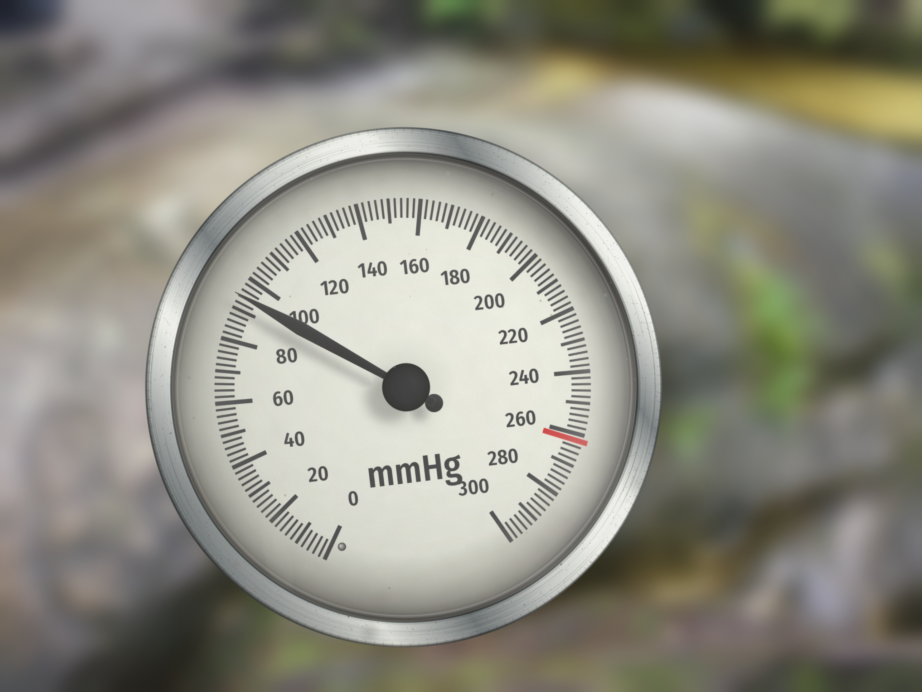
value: 94,mmHg
